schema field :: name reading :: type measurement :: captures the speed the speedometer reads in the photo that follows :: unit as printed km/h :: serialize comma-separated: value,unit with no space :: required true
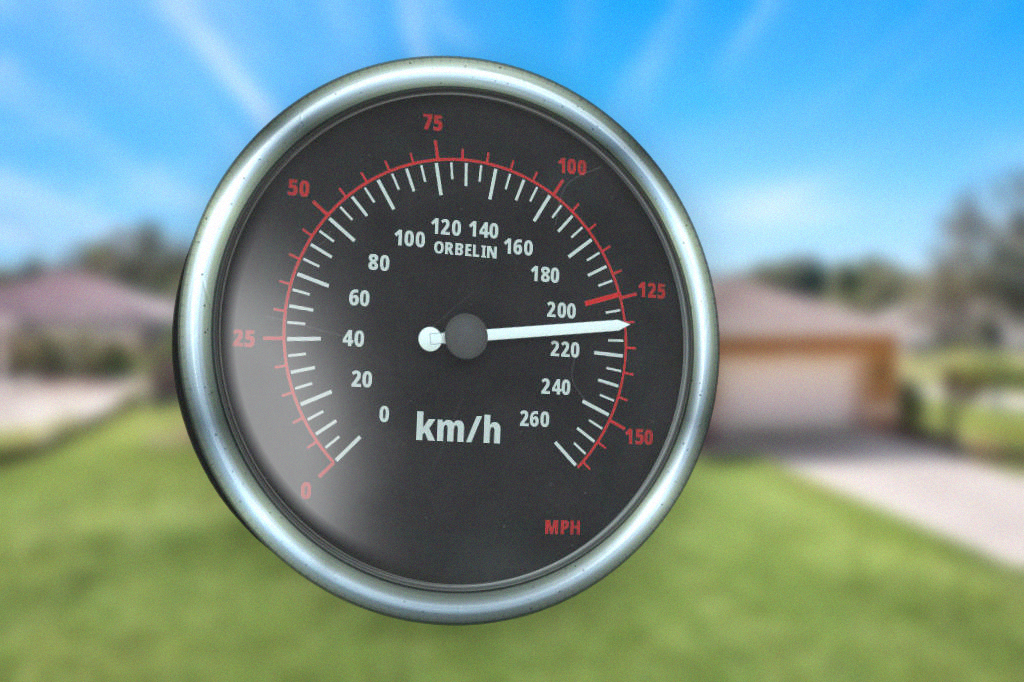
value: 210,km/h
